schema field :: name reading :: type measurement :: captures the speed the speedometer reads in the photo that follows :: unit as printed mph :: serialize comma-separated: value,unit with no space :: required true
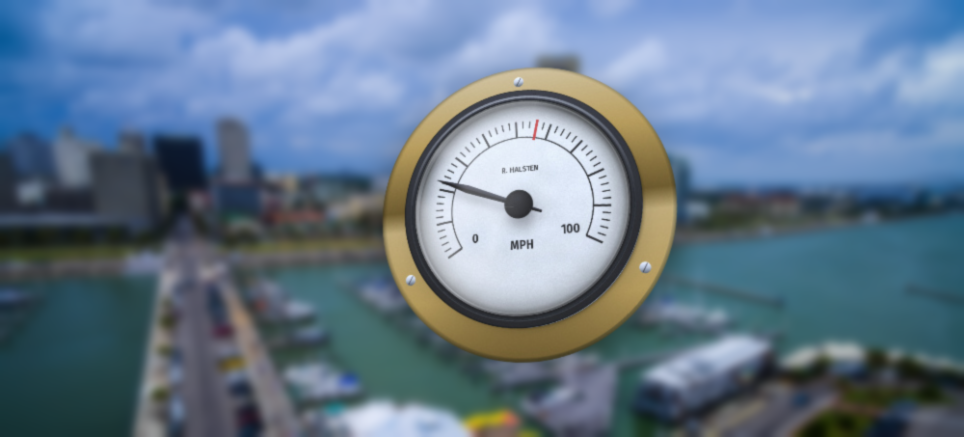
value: 22,mph
